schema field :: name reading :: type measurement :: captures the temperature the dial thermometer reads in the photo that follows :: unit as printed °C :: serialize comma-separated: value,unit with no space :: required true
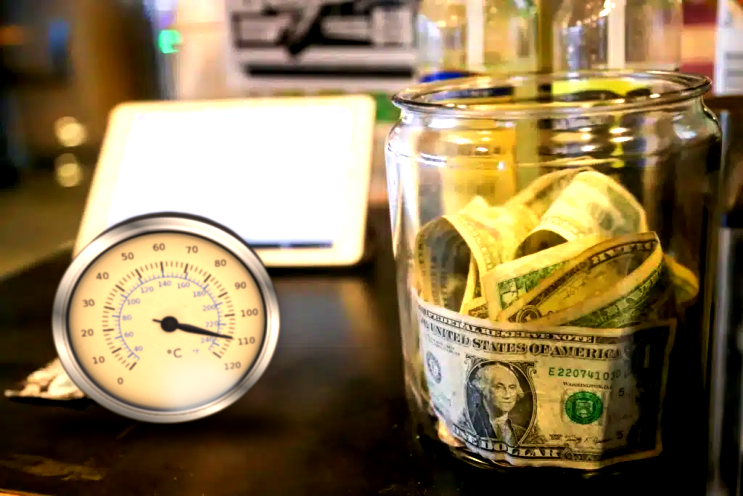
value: 110,°C
